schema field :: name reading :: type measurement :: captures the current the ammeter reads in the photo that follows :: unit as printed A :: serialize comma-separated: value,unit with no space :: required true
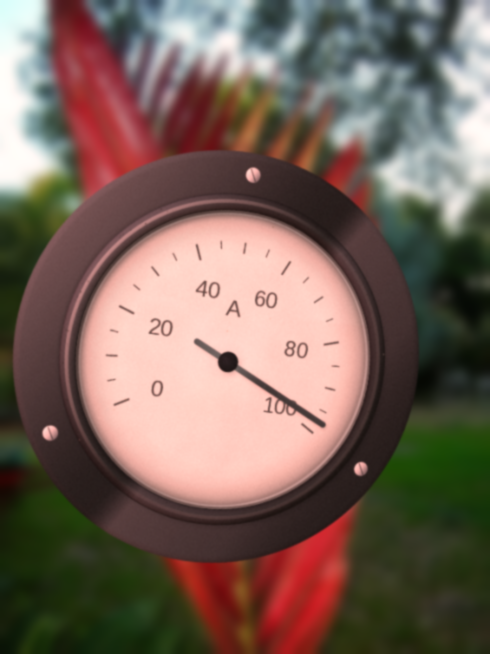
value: 97.5,A
